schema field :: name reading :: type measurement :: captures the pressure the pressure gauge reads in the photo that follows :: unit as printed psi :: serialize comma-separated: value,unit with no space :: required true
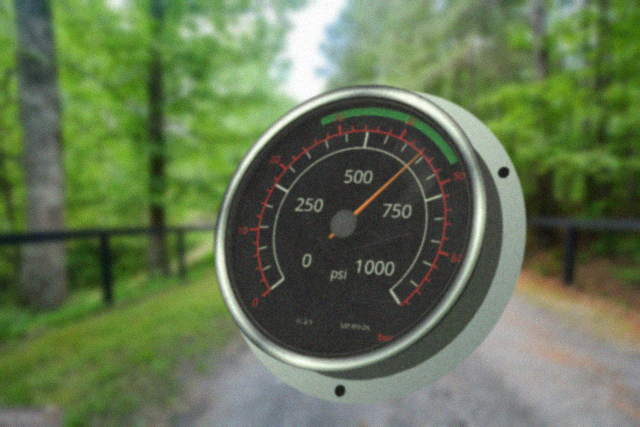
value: 650,psi
